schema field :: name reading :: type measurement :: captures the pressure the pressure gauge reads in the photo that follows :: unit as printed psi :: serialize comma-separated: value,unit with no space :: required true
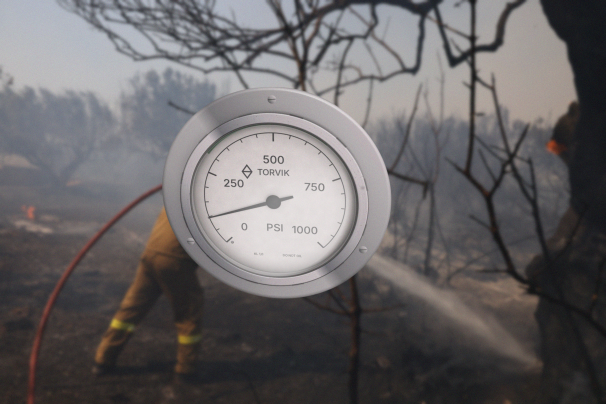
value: 100,psi
